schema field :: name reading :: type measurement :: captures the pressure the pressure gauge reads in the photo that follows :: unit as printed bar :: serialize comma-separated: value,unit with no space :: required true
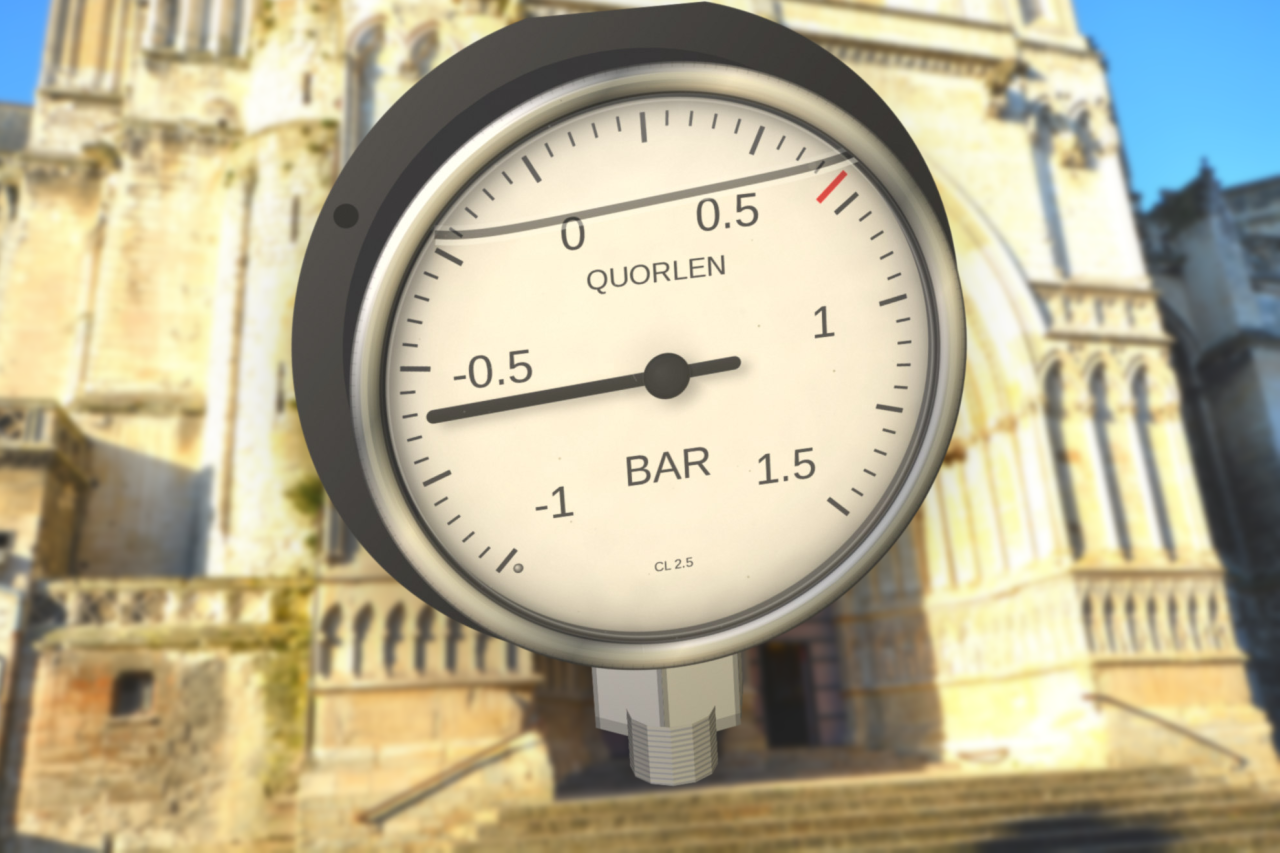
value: -0.6,bar
